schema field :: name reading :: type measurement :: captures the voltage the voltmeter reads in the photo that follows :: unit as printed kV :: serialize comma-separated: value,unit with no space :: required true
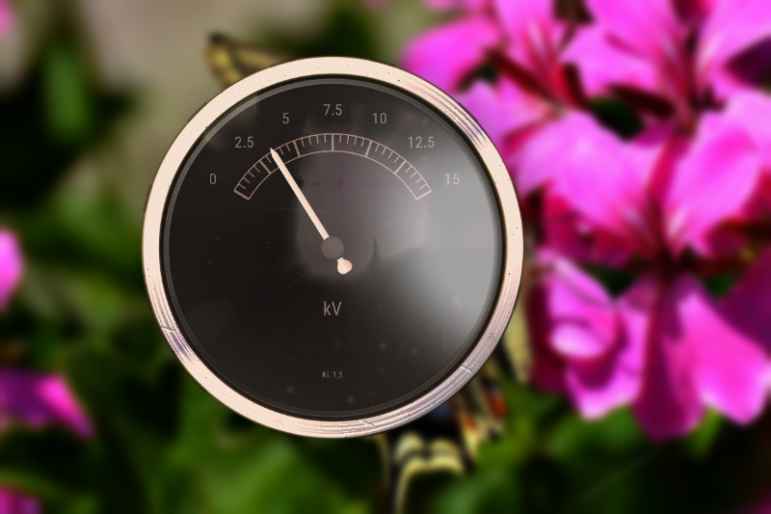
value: 3.5,kV
